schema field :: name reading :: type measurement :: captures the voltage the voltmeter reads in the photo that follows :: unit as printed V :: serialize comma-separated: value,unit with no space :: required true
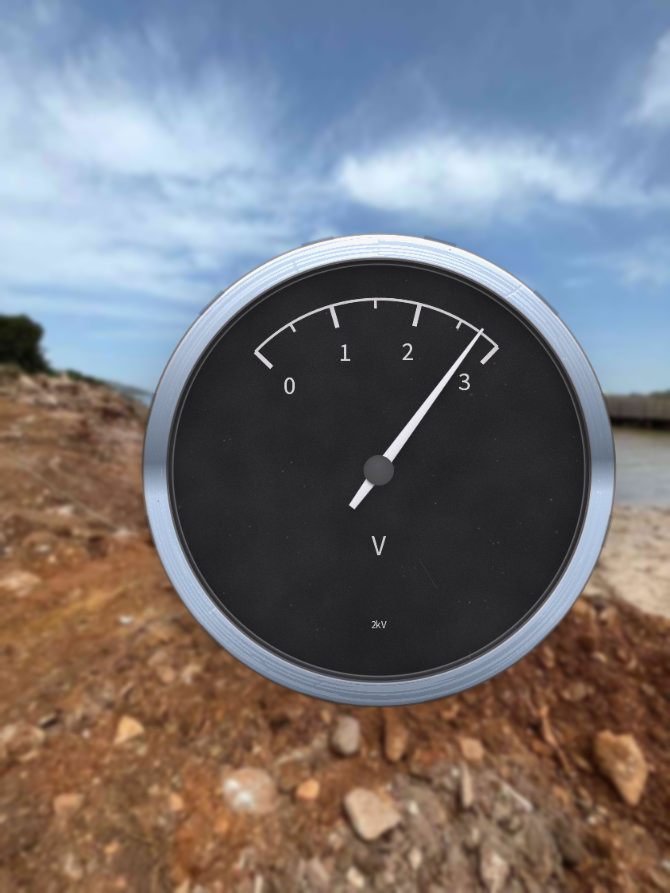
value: 2.75,V
